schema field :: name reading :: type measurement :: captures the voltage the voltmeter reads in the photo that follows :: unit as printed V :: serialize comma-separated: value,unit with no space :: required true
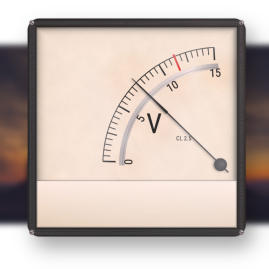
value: 7.5,V
